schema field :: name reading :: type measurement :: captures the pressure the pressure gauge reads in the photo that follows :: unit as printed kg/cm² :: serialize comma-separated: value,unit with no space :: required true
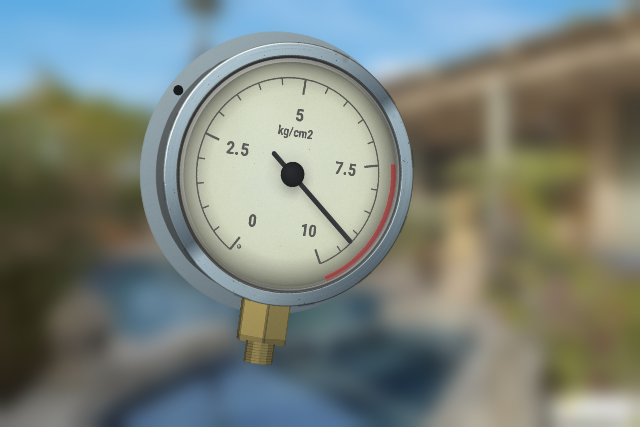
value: 9.25,kg/cm²
